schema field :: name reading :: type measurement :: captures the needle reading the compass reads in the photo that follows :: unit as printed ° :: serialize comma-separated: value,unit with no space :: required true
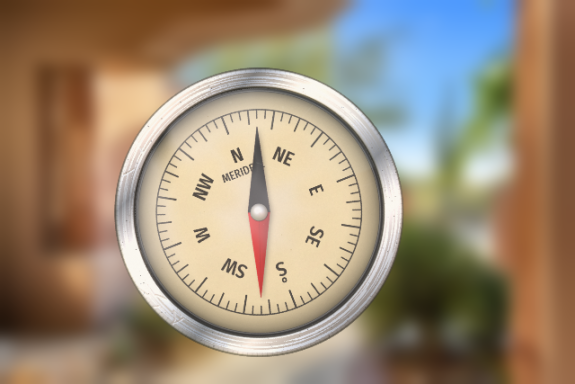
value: 200,°
